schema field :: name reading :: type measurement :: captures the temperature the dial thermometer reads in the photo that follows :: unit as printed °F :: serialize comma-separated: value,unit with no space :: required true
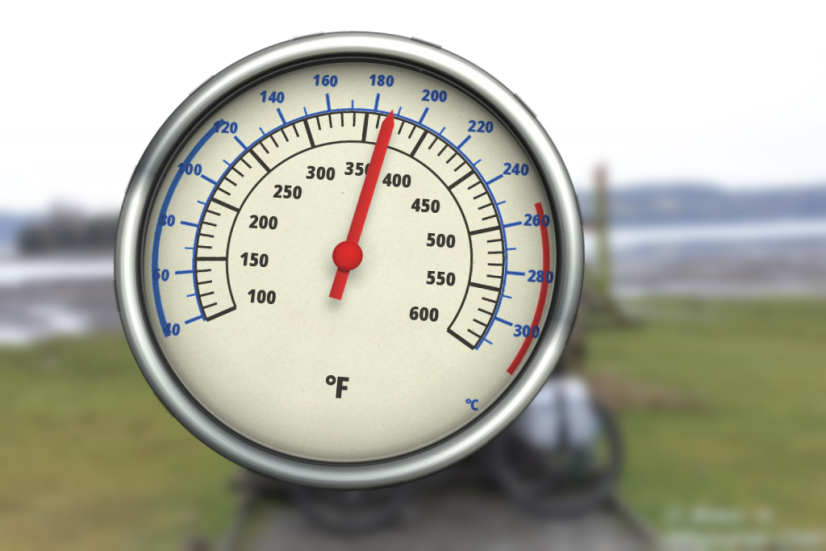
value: 370,°F
